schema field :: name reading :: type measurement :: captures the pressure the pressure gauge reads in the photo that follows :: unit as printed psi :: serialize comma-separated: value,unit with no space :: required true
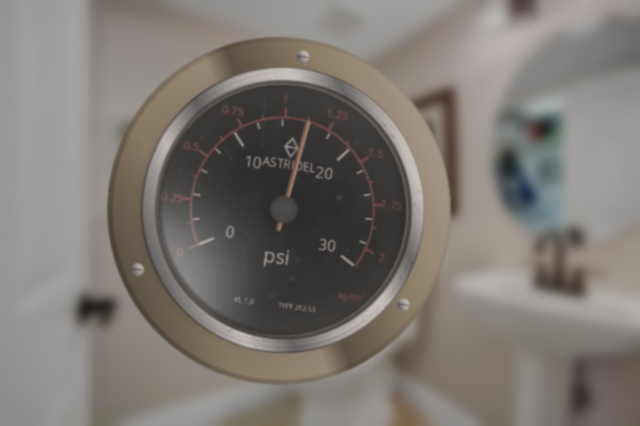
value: 16,psi
